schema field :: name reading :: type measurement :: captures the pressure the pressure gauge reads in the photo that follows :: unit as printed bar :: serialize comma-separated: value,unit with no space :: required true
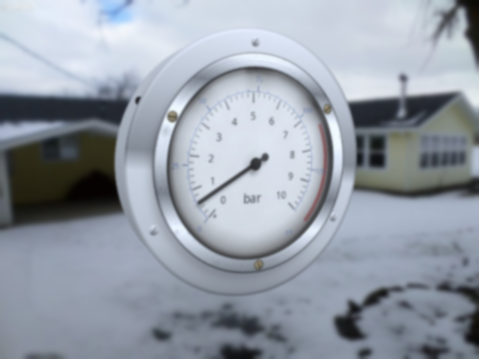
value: 0.6,bar
